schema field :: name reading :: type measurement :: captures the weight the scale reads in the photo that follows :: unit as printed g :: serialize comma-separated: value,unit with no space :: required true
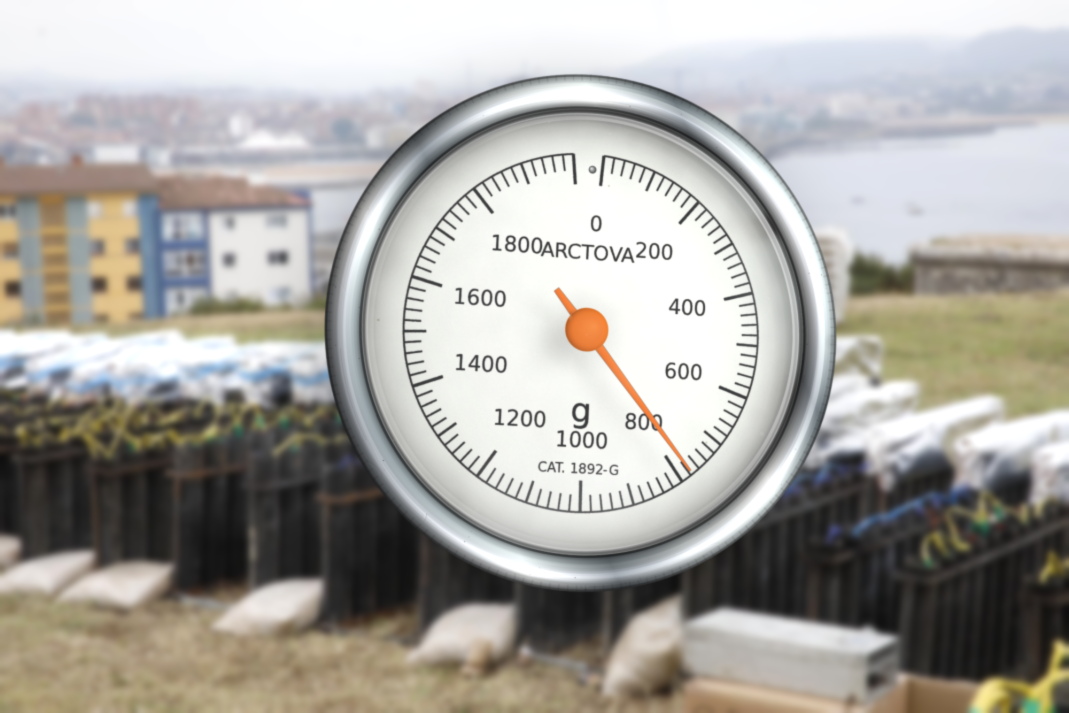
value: 780,g
